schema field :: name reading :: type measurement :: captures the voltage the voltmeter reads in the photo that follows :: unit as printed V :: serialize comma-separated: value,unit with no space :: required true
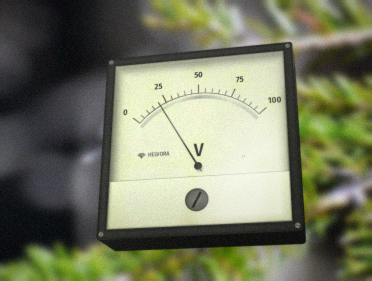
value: 20,V
